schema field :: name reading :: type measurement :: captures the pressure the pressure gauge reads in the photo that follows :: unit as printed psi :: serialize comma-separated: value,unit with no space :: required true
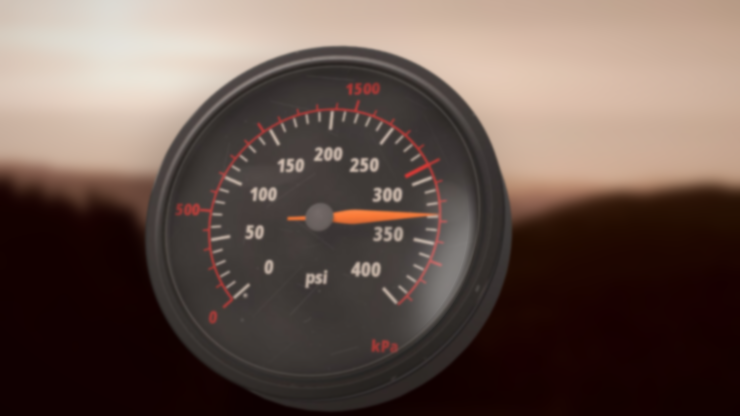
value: 330,psi
